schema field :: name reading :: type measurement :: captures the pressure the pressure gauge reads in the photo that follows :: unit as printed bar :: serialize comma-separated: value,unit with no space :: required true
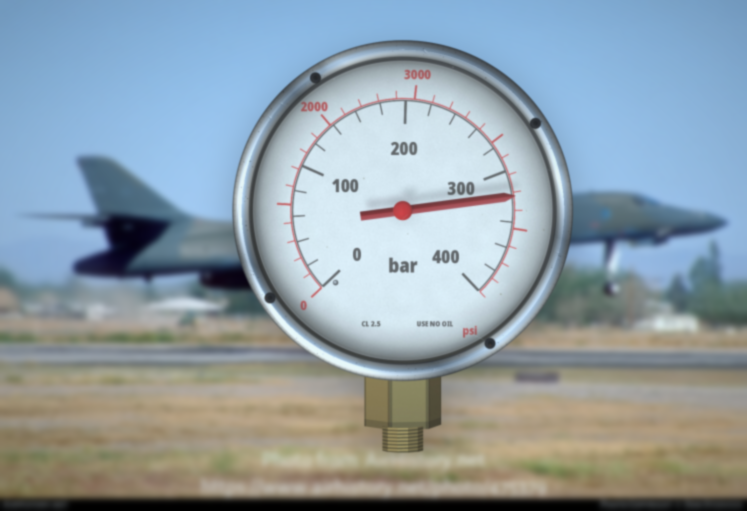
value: 320,bar
